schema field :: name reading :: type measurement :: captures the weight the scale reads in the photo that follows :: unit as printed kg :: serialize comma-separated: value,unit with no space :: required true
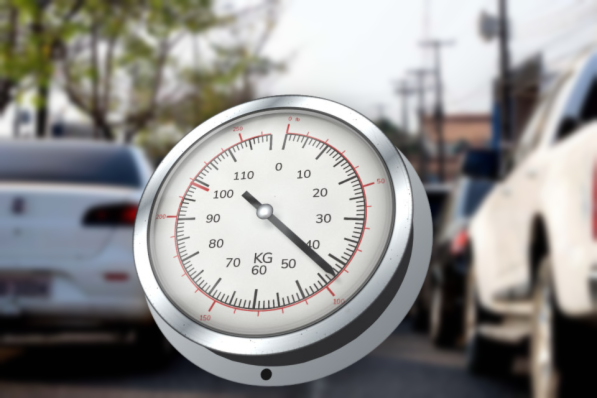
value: 43,kg
